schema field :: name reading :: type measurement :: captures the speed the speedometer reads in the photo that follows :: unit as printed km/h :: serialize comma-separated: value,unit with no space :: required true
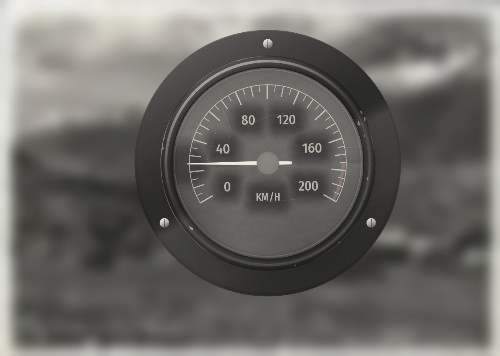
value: 25,km/h
